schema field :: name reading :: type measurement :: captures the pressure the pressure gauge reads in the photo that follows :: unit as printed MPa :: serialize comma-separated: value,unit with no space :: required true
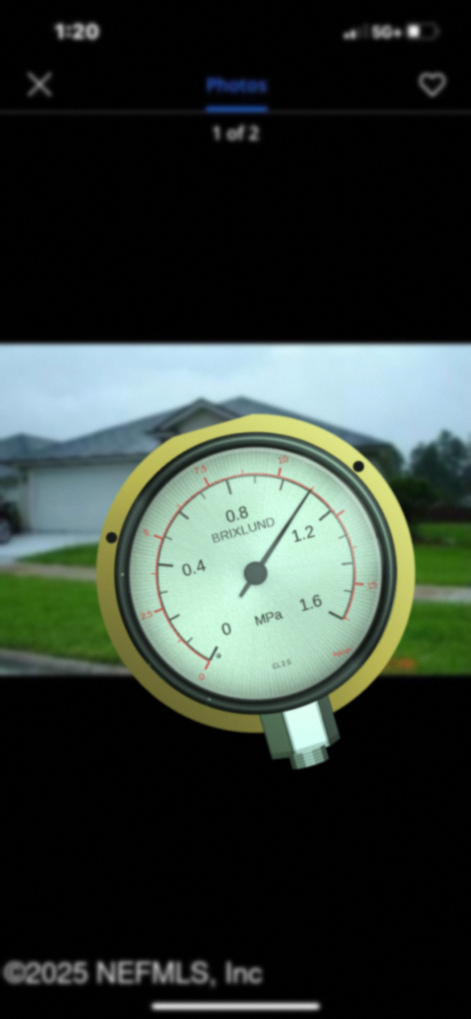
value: 1.1,MPa
